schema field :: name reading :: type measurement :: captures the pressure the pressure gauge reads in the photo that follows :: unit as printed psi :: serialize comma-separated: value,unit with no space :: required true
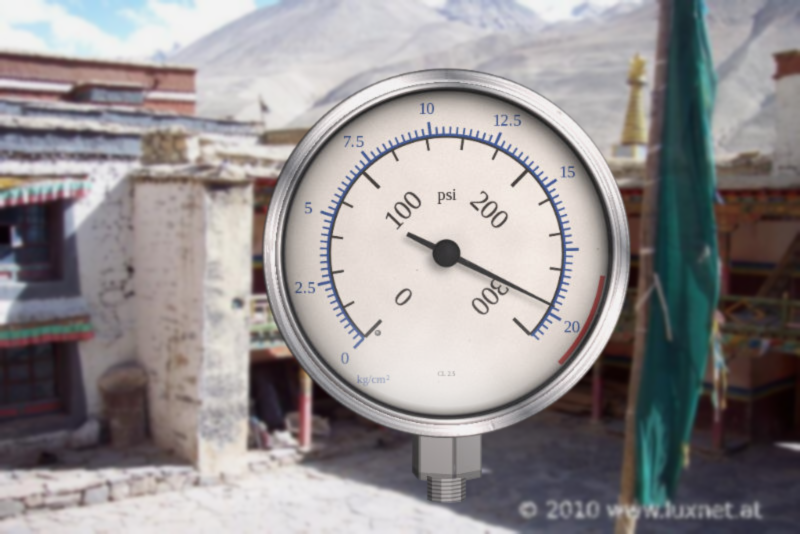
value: 280,psi
